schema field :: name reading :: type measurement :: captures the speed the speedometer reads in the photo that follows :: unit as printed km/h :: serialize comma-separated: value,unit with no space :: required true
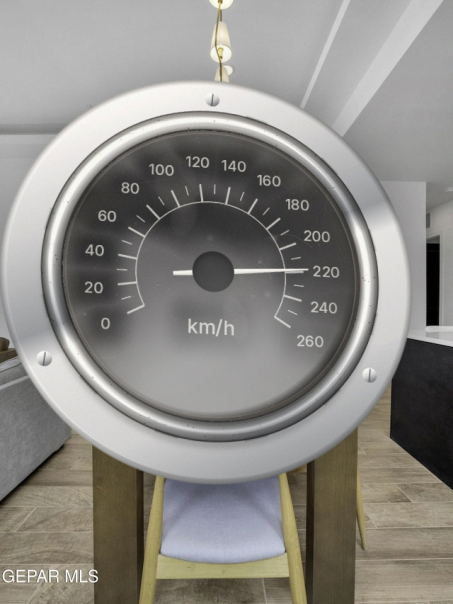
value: 220,km/h
